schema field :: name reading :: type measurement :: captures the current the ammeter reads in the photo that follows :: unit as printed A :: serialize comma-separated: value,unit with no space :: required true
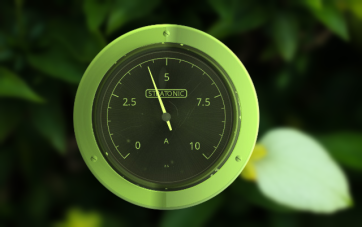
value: 4.25,A
